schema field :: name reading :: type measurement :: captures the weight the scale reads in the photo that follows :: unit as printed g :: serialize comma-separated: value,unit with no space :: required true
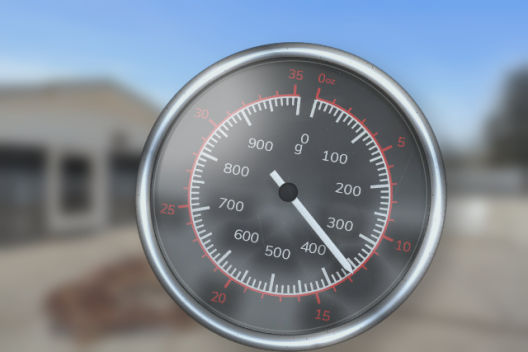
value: 360,g
